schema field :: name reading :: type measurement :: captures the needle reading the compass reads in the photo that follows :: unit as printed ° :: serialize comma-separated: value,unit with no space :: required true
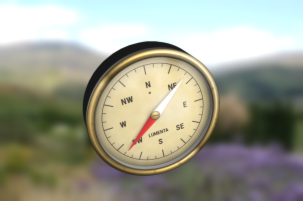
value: 230,°
